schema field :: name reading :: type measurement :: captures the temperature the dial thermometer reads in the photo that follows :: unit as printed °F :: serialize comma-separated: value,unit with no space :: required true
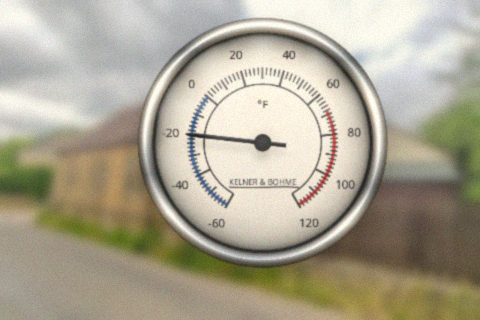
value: -20,°F
